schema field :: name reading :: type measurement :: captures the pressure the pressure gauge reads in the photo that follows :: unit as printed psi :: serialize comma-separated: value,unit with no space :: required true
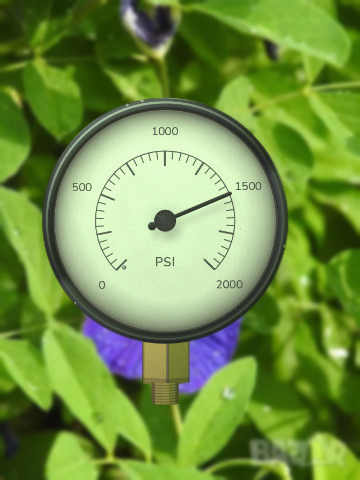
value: 1500,psi
